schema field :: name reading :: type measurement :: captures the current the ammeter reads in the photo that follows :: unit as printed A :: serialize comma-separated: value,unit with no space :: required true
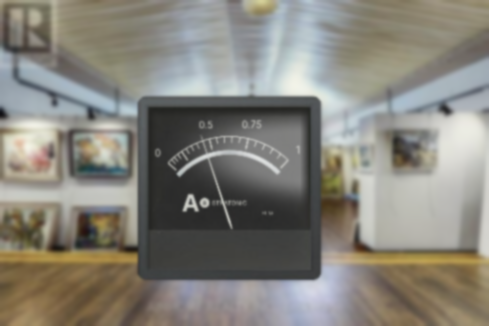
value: 0.45,A
